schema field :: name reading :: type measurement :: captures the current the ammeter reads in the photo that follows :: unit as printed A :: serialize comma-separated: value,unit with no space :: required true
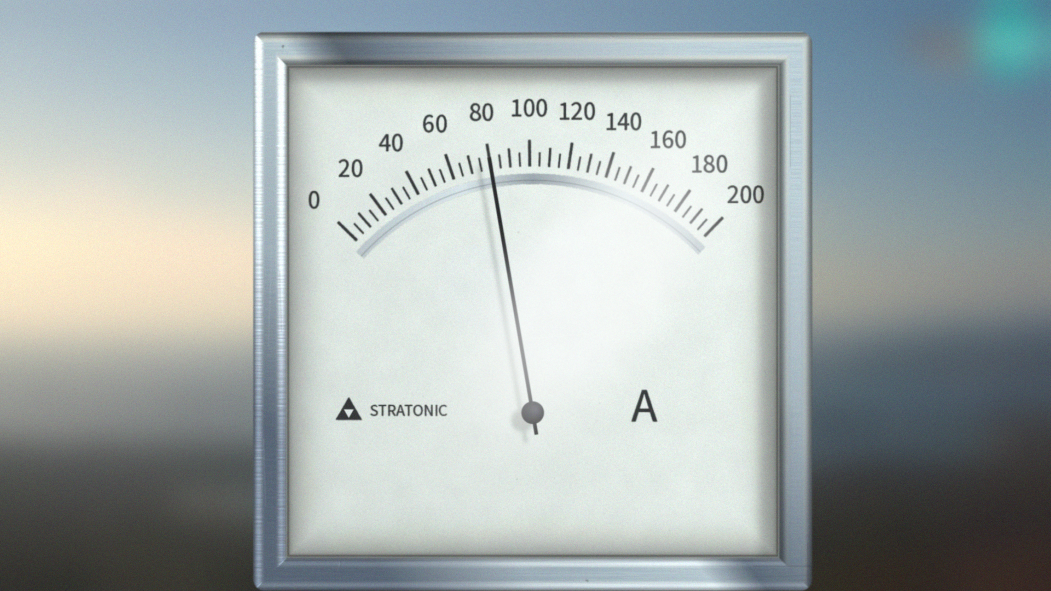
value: 80,A
